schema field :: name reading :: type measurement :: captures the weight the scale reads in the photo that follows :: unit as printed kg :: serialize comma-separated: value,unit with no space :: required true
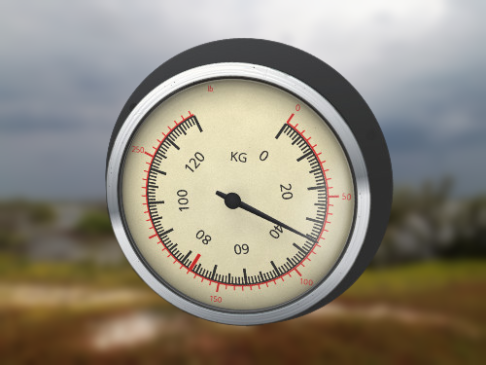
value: 35,kg
